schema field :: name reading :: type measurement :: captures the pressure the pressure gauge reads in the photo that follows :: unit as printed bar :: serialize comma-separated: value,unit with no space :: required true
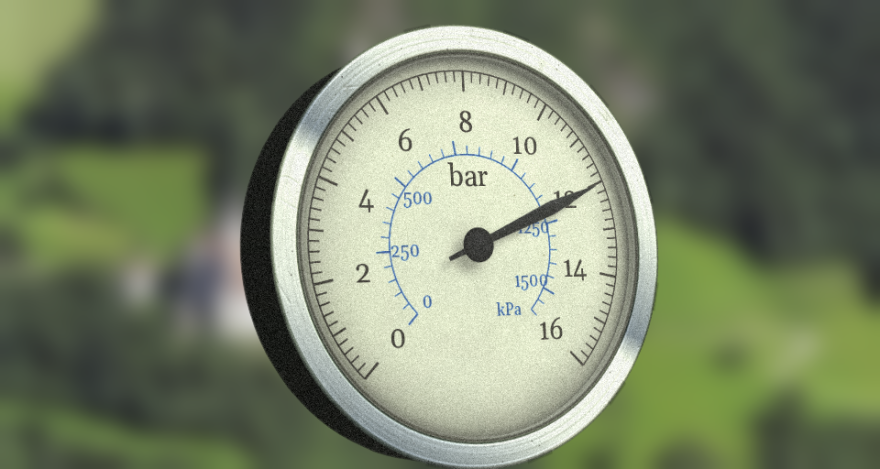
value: 12,bar
